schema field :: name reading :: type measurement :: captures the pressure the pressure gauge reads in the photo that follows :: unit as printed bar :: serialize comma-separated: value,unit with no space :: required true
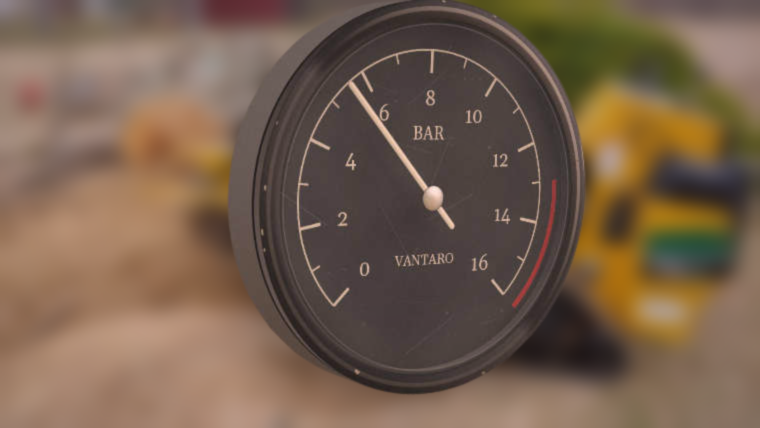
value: 5.5,bar
